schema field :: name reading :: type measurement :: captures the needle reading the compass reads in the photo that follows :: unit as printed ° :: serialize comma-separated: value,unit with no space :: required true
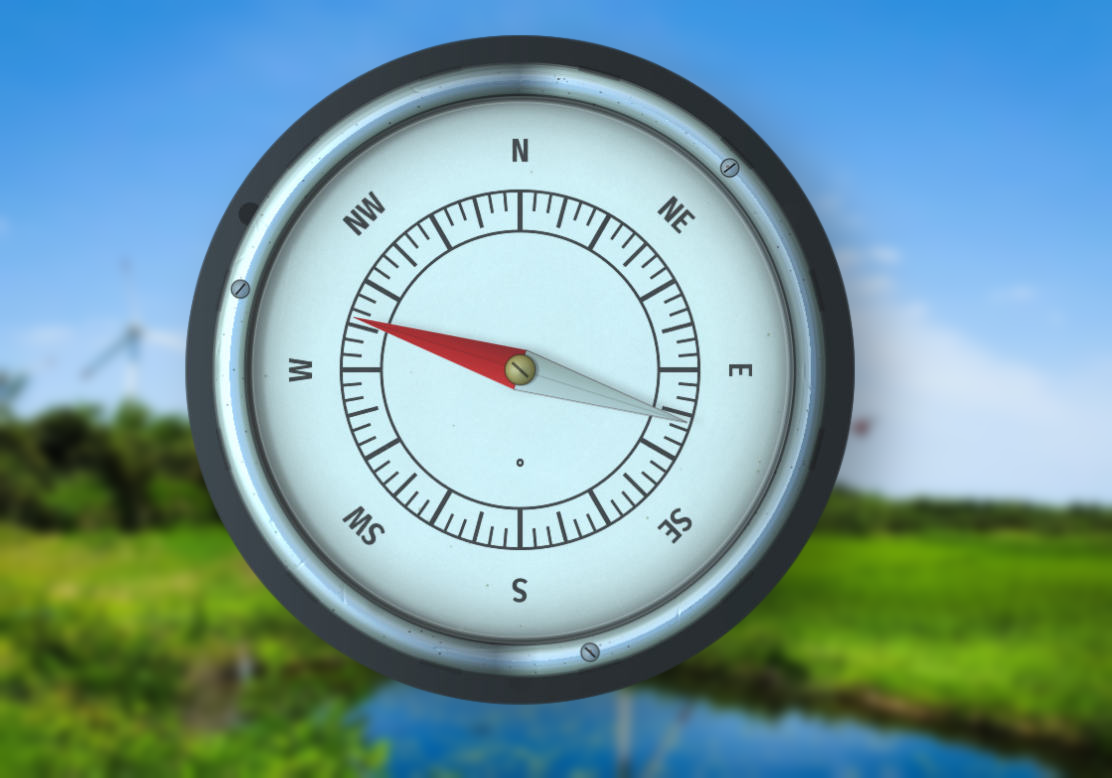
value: 287.5,°
